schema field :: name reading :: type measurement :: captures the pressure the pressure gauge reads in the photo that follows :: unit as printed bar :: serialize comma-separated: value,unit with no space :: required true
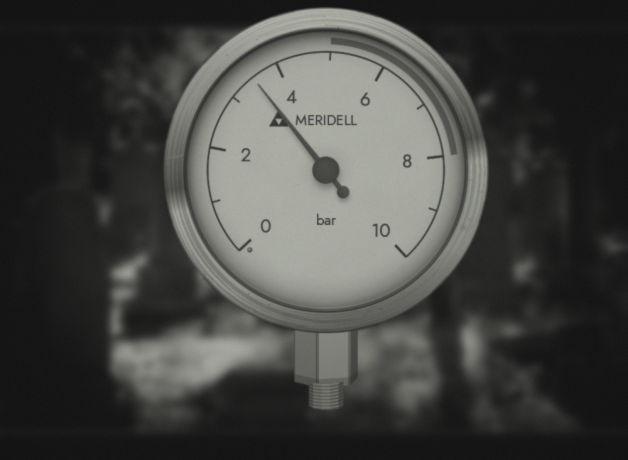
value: 3.5,bar
